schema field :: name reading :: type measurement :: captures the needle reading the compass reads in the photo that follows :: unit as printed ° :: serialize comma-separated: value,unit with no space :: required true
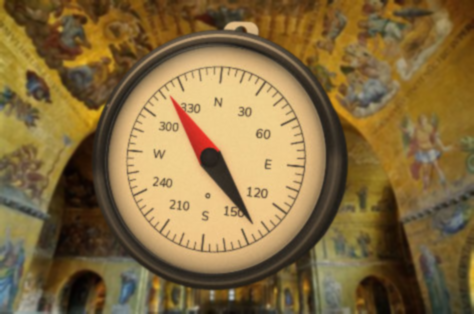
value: 320,°
